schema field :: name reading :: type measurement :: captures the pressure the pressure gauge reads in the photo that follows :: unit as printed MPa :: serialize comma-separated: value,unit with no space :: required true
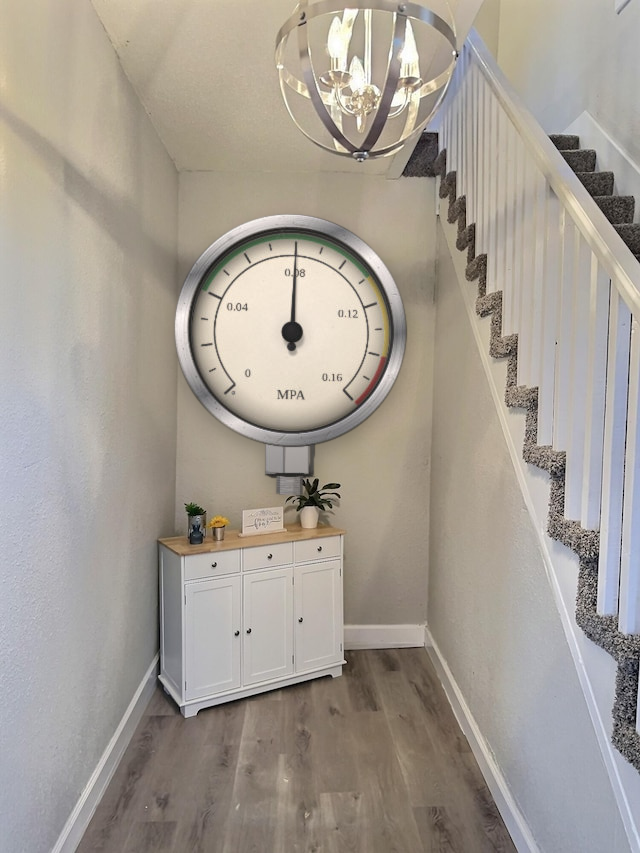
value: 0.08,MPa
